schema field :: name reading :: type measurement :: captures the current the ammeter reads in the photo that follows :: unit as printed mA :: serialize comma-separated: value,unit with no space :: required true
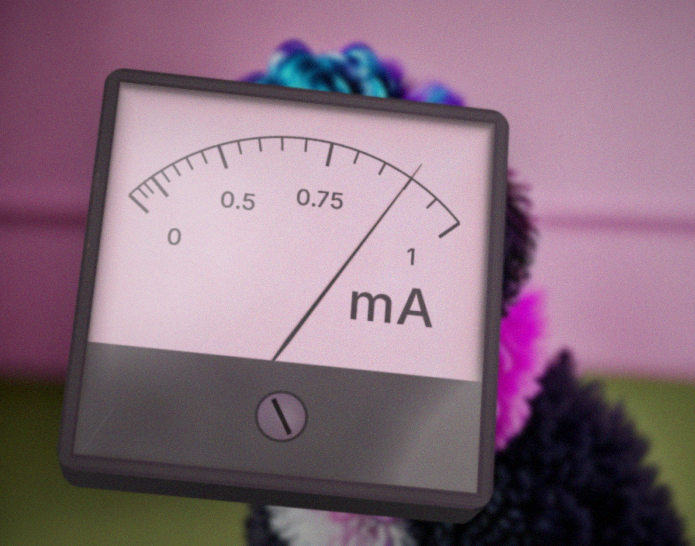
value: 0.9,mA
